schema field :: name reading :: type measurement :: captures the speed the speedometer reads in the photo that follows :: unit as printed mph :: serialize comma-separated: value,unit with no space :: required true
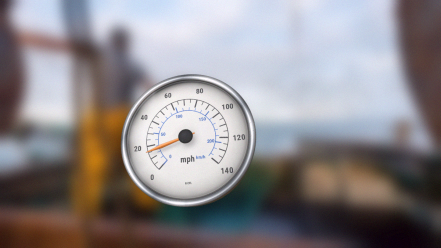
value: 15,mph
